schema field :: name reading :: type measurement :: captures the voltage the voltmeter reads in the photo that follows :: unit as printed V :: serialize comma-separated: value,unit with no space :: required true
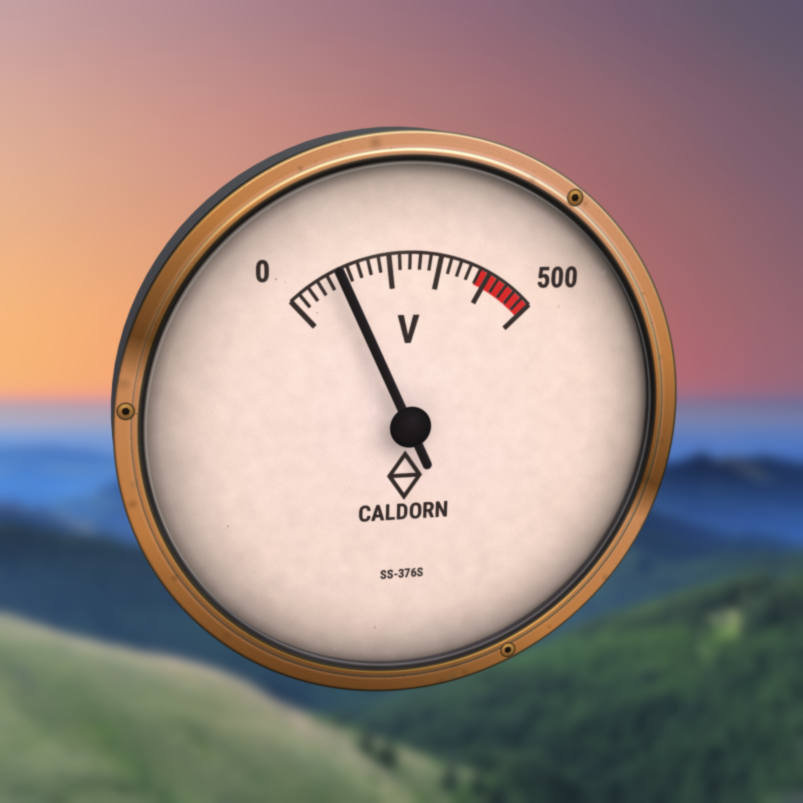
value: 100,V
